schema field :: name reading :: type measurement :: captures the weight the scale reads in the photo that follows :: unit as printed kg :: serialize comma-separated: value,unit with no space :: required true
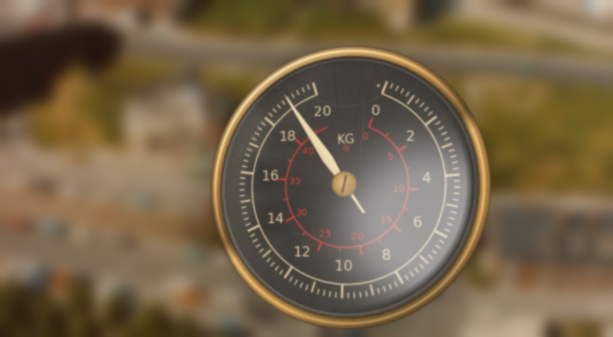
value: 19,kg
